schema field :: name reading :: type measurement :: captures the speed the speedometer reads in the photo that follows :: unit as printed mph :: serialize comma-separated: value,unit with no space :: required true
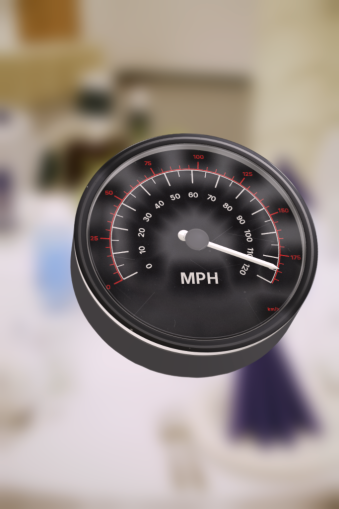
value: 115,mph
